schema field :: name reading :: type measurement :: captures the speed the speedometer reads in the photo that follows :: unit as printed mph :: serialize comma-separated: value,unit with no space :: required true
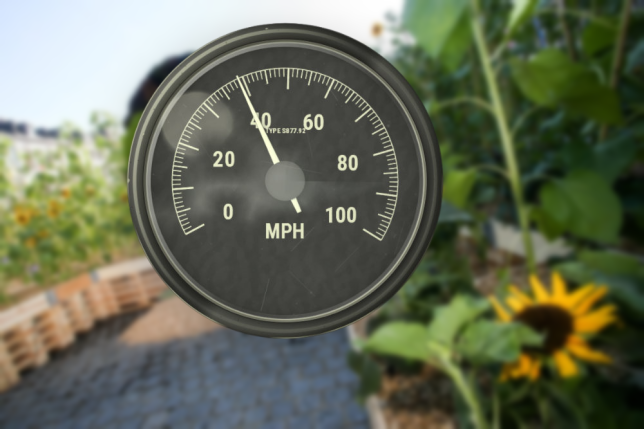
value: 39,mph
